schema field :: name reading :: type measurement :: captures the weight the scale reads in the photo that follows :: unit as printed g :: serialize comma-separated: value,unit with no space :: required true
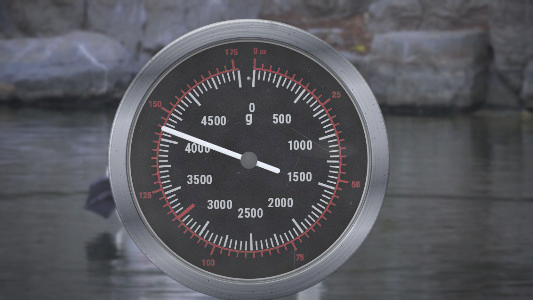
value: 4100,g
